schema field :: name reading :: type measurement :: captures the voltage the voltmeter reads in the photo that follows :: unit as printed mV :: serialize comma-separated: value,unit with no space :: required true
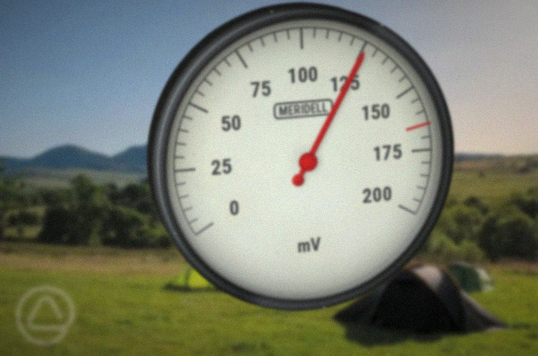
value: 125,mV
